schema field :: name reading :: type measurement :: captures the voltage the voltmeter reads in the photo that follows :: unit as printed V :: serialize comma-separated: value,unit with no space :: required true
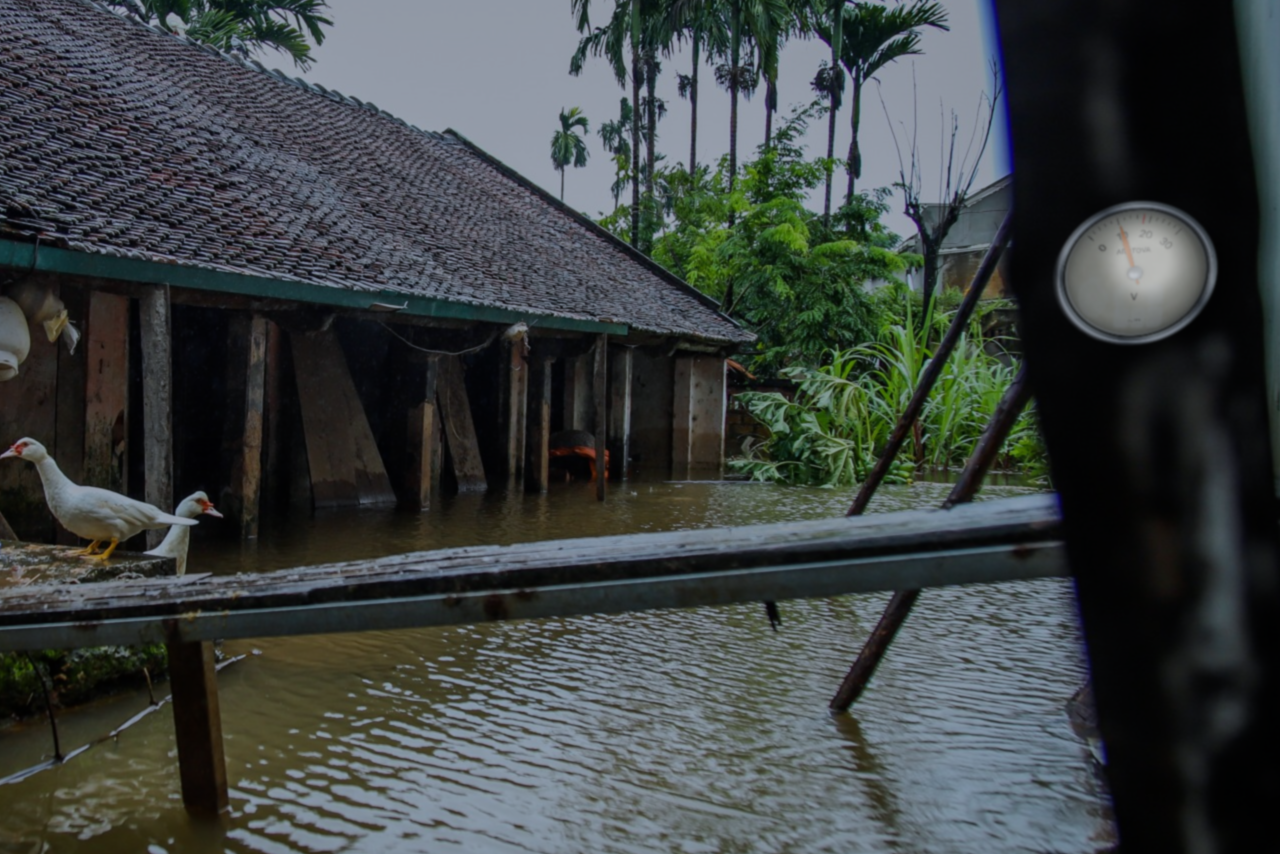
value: 10,V
